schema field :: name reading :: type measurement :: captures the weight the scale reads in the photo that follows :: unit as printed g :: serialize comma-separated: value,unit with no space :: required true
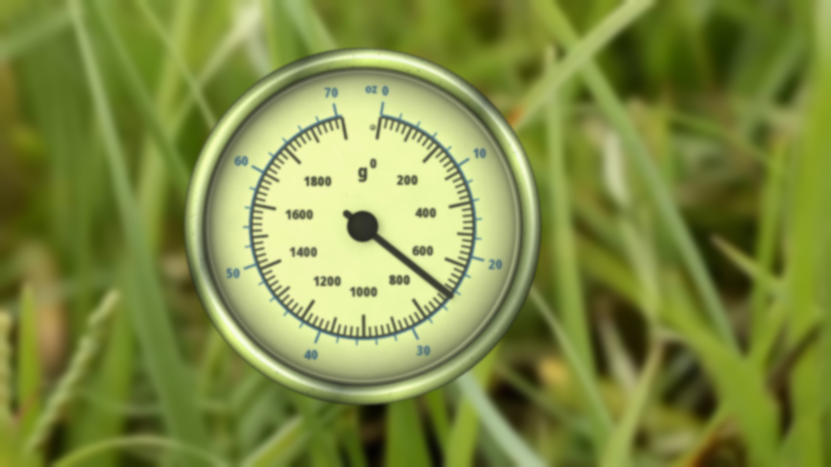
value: 700,g
